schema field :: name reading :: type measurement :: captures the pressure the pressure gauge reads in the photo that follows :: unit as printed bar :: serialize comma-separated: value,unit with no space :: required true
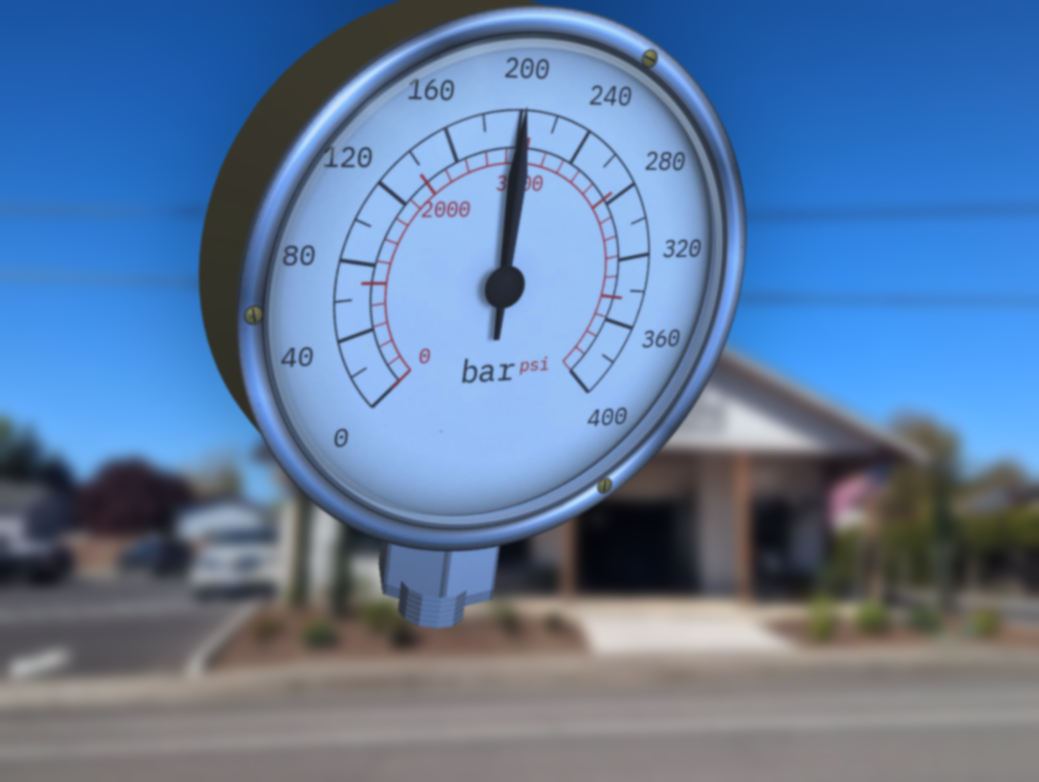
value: 200,bar
